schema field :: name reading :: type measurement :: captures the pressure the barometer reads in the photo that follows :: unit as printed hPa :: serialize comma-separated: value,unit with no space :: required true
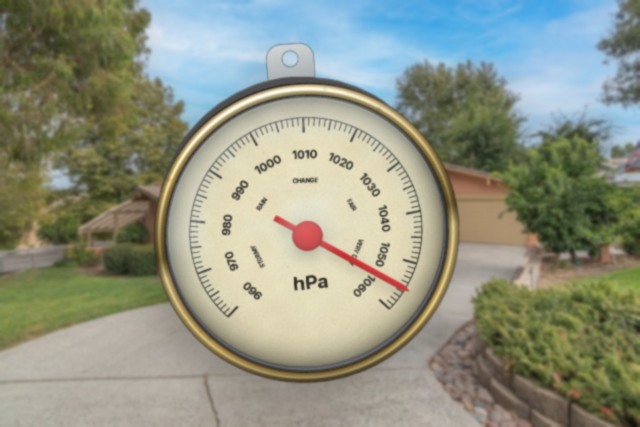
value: 1055,hPa
